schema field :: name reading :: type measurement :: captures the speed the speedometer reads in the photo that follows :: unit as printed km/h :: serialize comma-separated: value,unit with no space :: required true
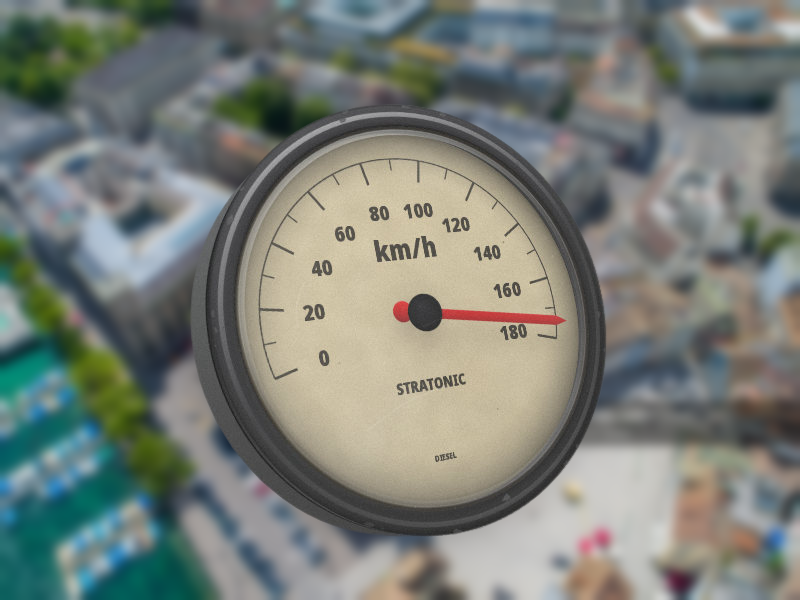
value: 175,km/h
